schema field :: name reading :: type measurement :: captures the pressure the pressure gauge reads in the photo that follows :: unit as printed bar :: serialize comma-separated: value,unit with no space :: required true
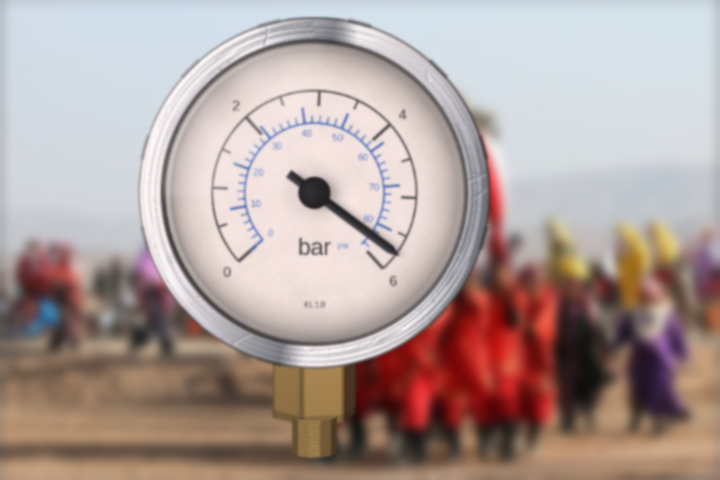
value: 5.75,bar
